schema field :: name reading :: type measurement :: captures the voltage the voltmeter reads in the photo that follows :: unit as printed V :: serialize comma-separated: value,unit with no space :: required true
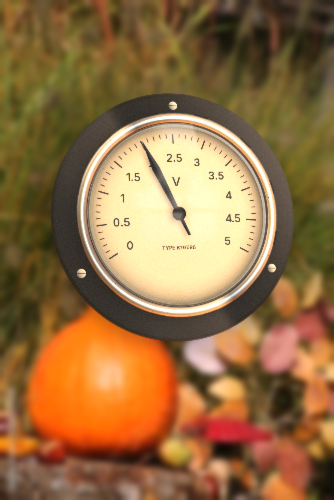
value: 2,V
